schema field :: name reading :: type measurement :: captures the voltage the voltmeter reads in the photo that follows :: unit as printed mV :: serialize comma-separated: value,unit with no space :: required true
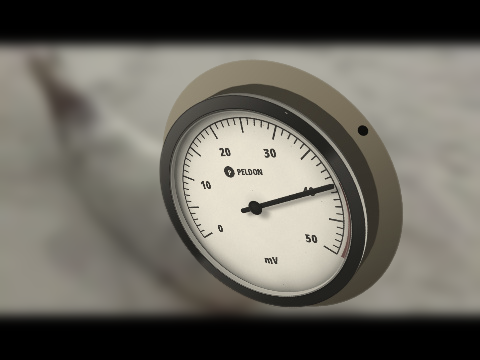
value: 40,mV
